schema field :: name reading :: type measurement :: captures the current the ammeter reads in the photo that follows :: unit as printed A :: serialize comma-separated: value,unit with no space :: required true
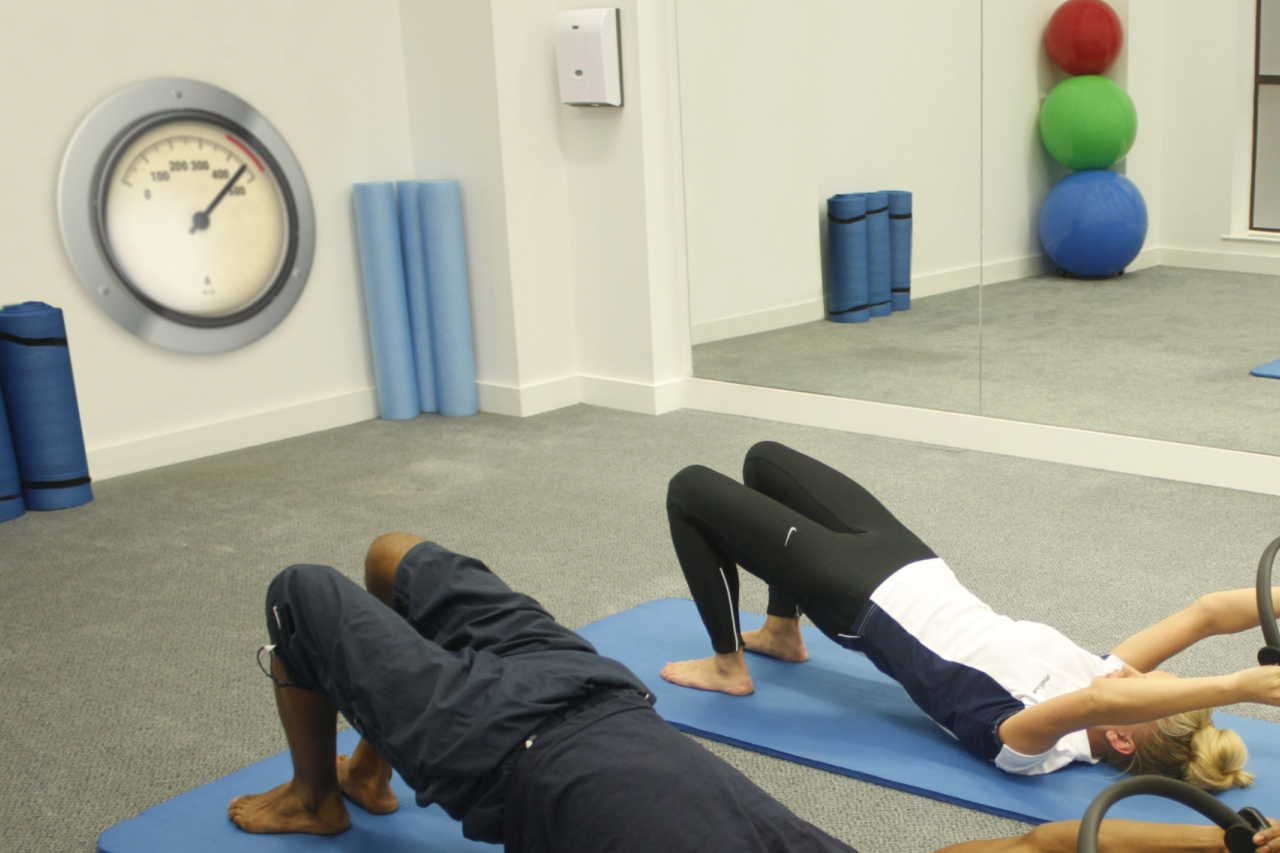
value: 450,A
